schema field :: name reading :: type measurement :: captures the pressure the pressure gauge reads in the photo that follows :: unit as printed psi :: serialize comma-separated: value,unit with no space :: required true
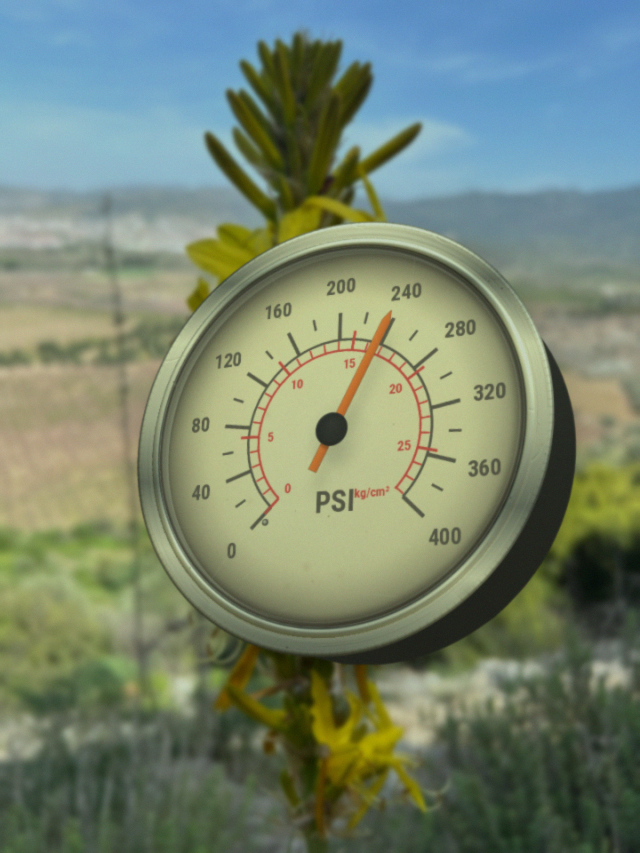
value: 240,psi
